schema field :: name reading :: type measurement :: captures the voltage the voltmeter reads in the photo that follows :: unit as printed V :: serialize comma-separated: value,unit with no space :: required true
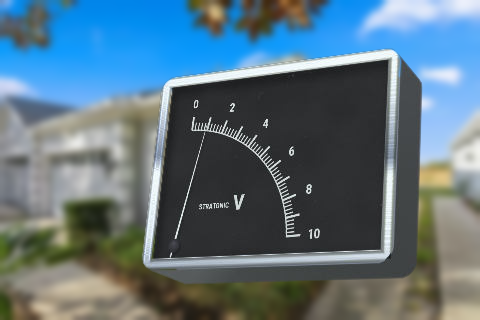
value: 1,V
